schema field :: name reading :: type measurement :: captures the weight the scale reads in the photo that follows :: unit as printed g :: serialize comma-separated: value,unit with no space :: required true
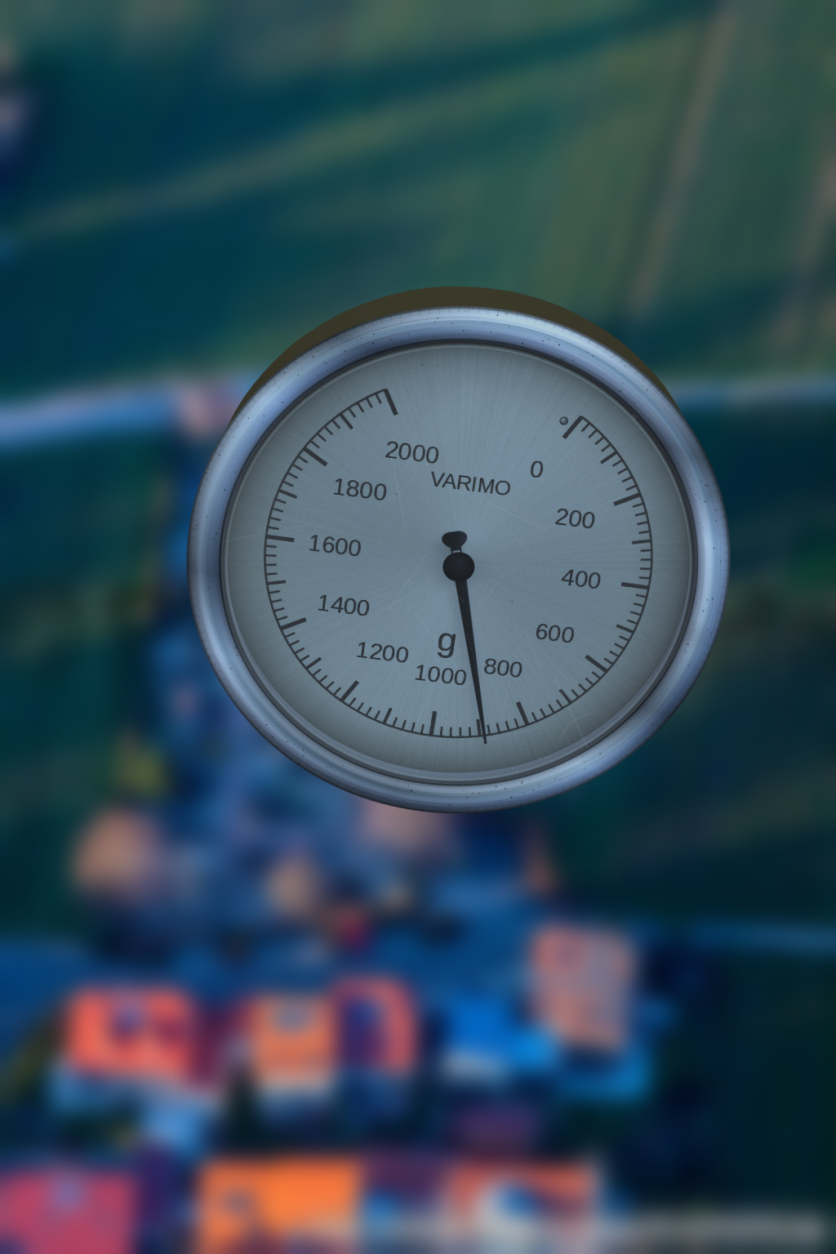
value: 890,g
